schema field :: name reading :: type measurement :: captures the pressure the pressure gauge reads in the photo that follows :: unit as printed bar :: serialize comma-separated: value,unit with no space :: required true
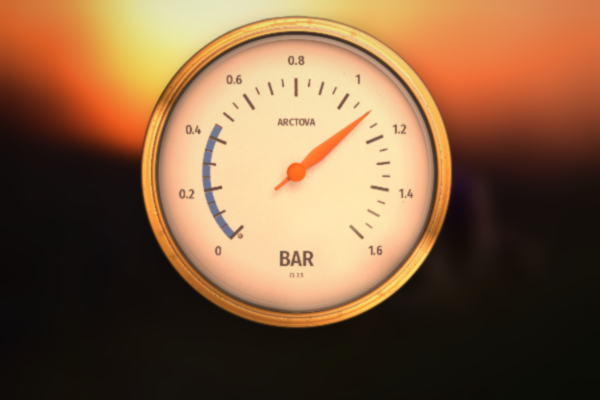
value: 1.1,bar
